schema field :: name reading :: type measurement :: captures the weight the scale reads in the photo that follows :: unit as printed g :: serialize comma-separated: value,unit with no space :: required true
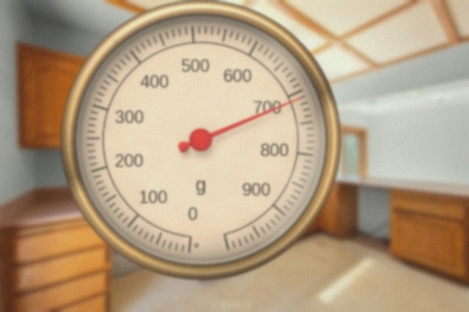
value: 710,g
